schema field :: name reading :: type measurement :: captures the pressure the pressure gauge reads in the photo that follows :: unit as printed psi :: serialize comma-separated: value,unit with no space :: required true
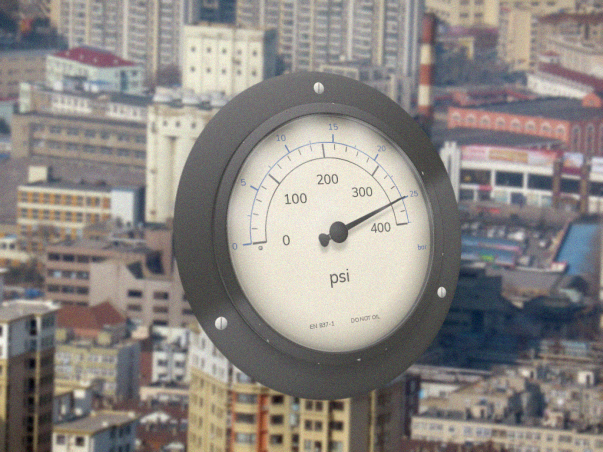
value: 360,psi
